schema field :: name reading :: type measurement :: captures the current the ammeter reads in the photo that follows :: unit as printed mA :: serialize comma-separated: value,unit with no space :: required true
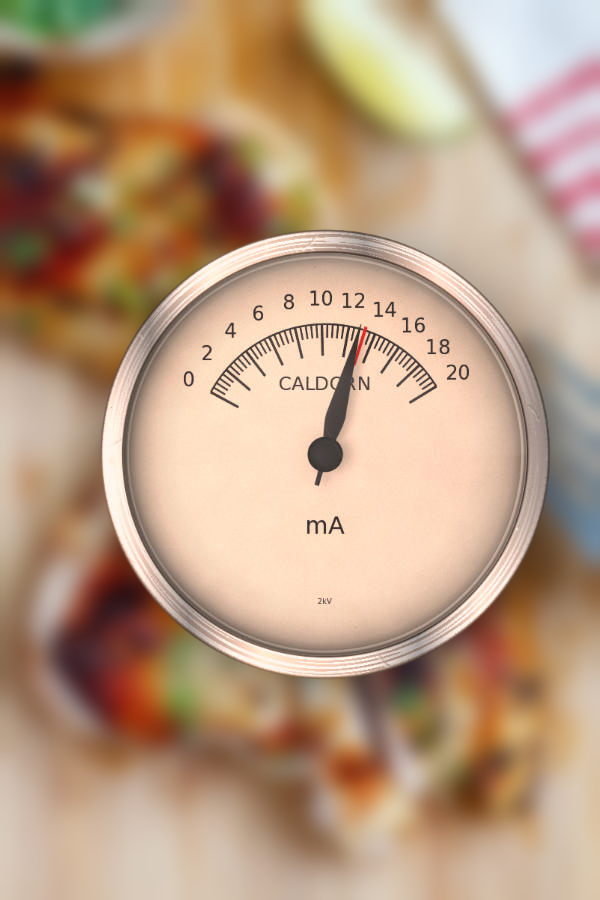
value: 12.8,mA
